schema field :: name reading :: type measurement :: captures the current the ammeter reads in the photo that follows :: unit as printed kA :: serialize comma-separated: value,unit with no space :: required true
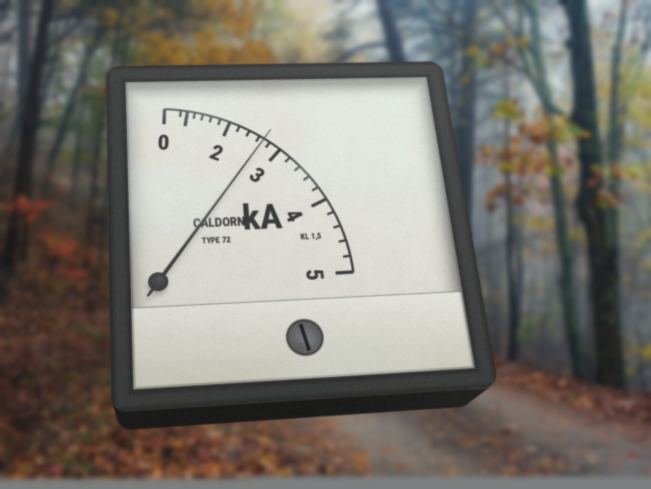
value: 2.7,kA
